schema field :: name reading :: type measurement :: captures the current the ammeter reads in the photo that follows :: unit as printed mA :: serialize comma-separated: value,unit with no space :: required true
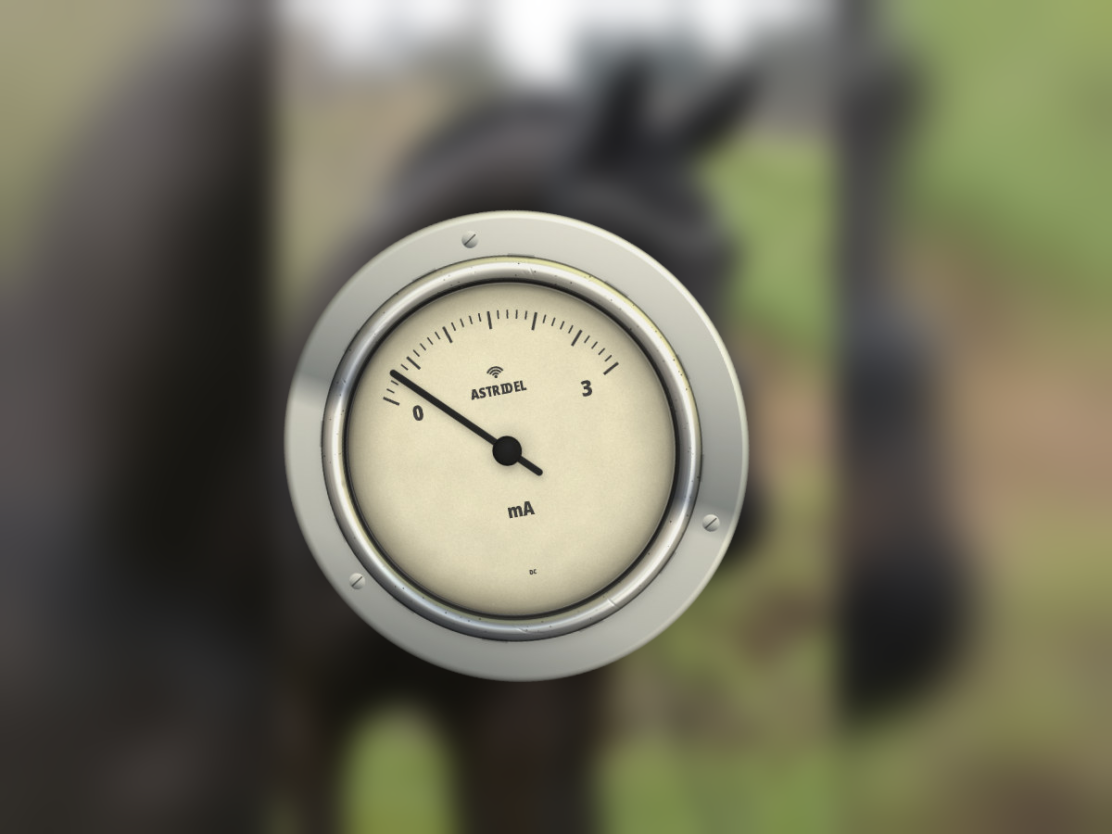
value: 0.3,mA
